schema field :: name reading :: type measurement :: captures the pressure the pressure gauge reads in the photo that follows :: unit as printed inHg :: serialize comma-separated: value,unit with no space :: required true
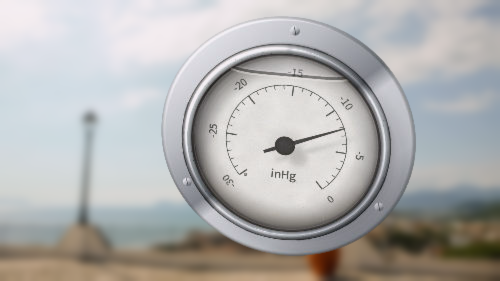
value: -8,inHg
